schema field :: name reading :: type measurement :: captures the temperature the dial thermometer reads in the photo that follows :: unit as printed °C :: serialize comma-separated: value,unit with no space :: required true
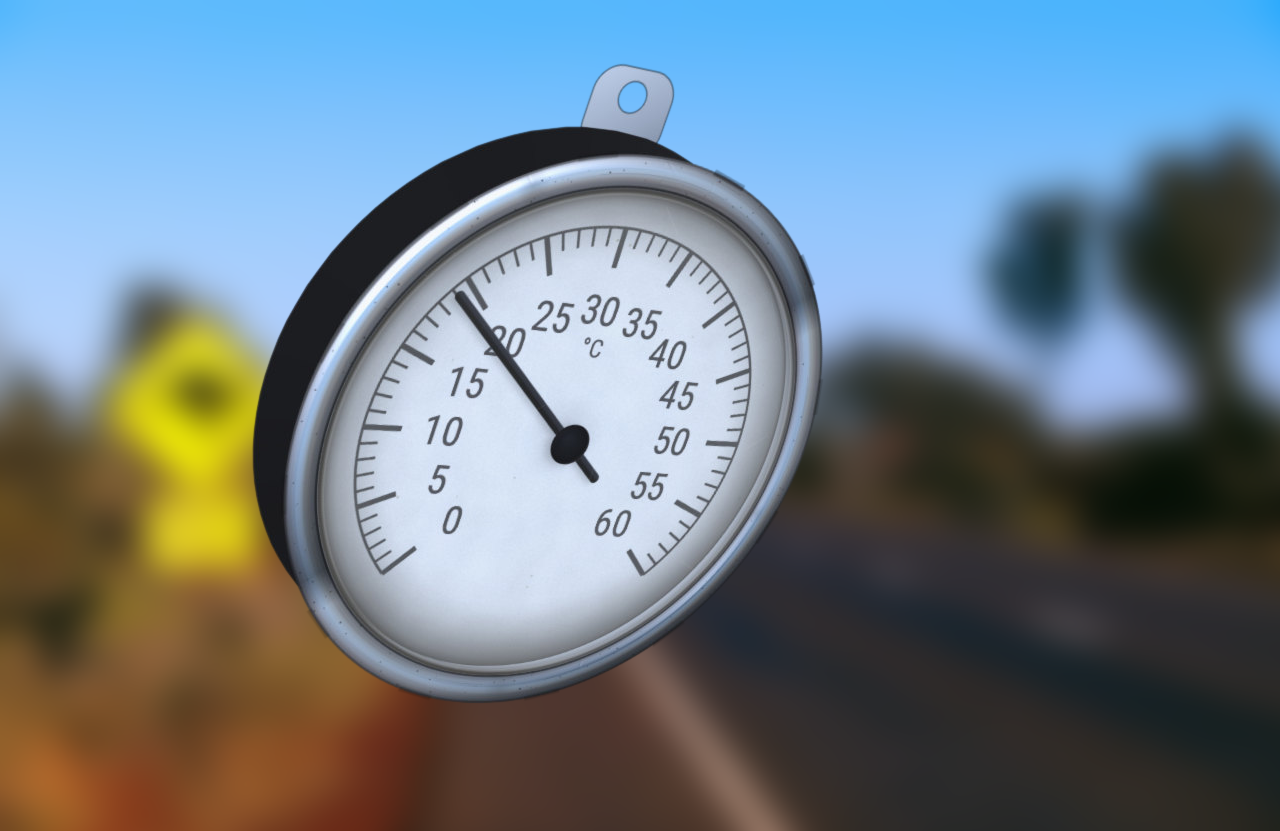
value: 19,°C
